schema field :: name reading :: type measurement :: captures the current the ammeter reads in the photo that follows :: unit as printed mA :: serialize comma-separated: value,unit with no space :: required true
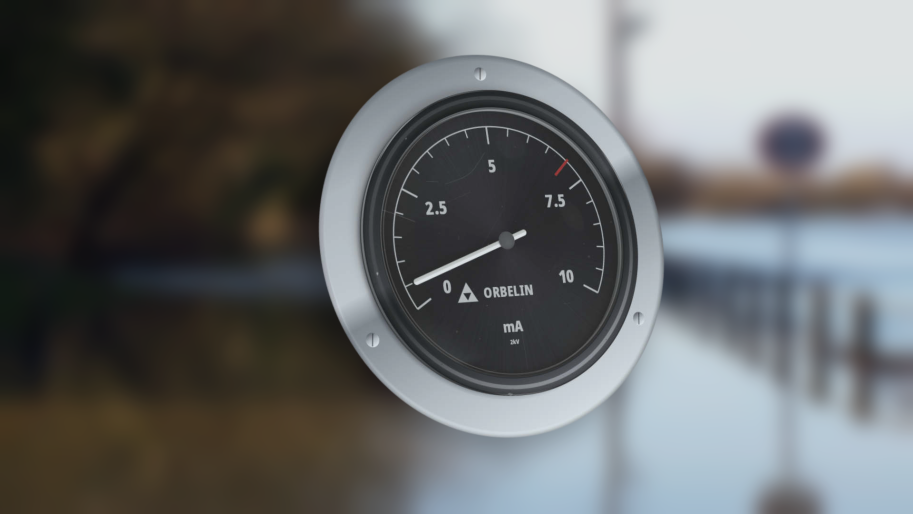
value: 0.5,mA
